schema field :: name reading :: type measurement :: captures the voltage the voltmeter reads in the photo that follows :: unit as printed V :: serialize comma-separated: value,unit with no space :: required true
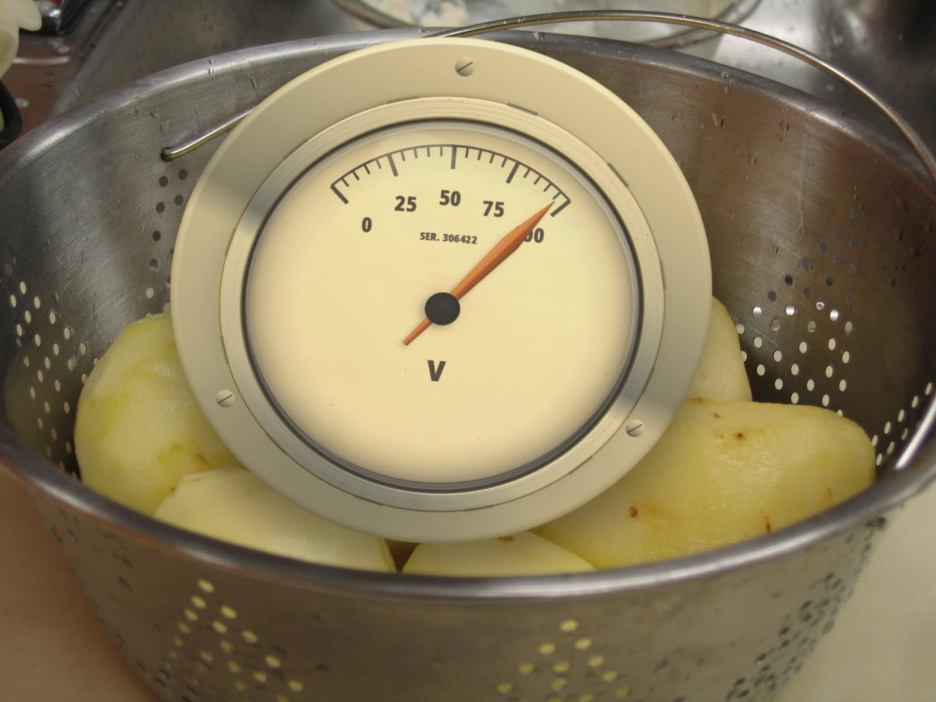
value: 95,V
